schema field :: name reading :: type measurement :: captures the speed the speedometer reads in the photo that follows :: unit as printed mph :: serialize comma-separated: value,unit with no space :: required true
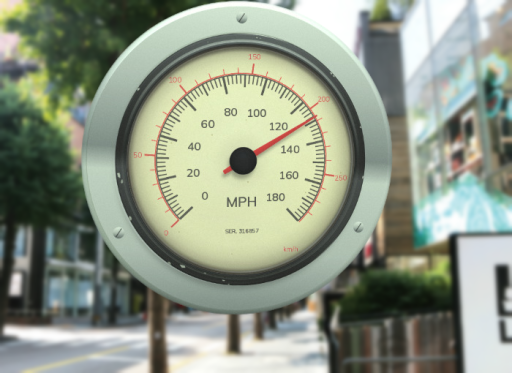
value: 128,mph
